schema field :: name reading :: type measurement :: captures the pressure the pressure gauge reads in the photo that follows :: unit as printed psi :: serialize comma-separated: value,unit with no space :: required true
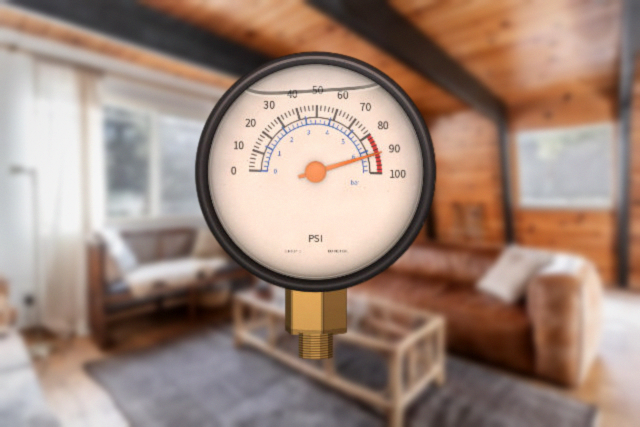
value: 90,psi
